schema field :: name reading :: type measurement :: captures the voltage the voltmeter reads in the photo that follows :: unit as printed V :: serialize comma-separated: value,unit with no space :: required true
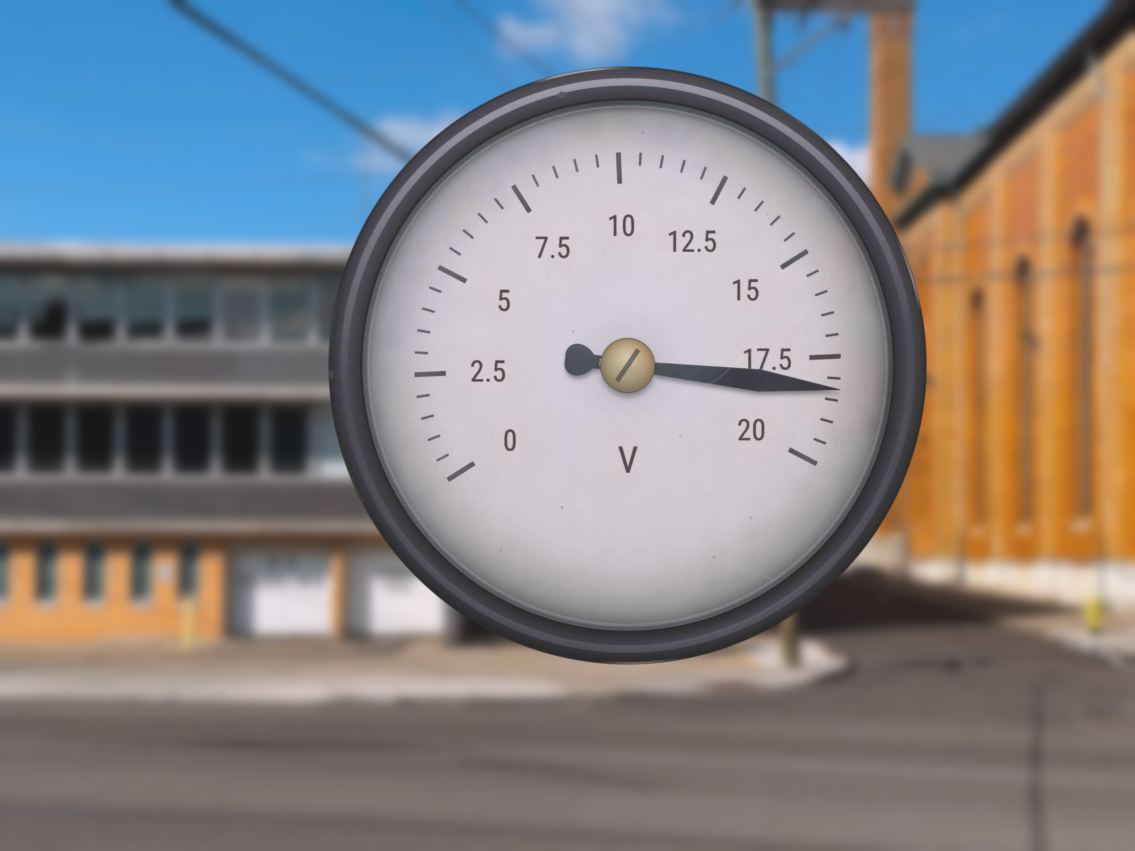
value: 18.25,V
